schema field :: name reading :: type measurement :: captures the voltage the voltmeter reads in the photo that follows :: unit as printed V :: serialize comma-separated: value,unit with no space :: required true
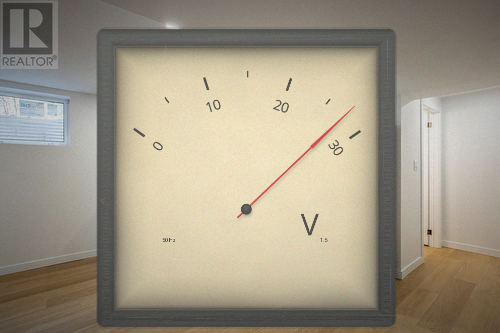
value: 27.5,V
